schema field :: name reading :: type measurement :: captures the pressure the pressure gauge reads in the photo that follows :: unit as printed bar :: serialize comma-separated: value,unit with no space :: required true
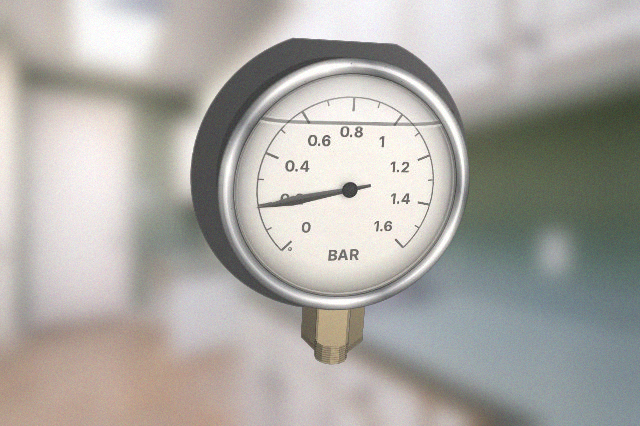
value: 0.2,bar
